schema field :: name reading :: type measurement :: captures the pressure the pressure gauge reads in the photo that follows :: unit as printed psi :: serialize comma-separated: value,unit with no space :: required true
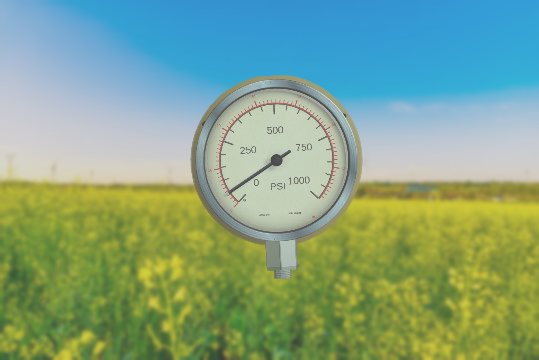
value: 50,psi
